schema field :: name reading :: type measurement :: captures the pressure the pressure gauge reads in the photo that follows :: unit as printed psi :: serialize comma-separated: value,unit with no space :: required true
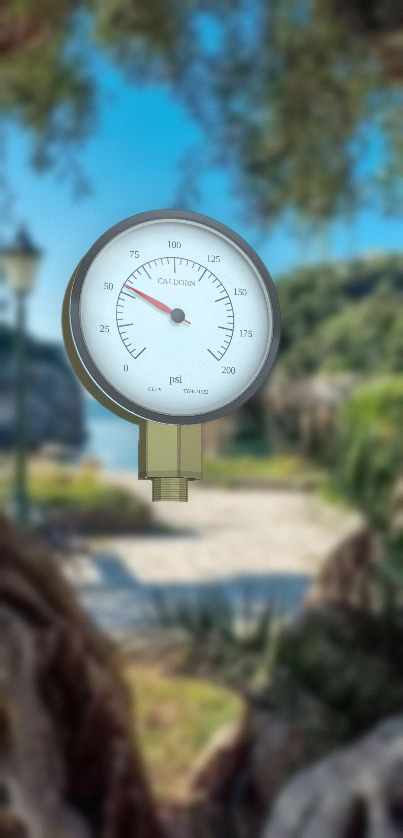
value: 55,psi
